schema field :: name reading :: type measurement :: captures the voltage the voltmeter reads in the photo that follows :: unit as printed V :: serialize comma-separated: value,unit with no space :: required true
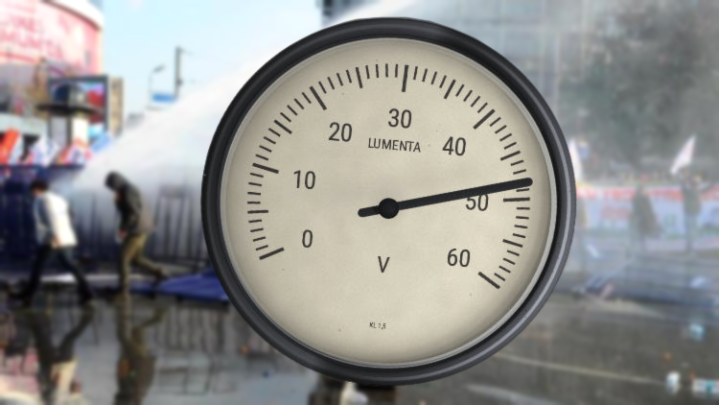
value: 48,V
